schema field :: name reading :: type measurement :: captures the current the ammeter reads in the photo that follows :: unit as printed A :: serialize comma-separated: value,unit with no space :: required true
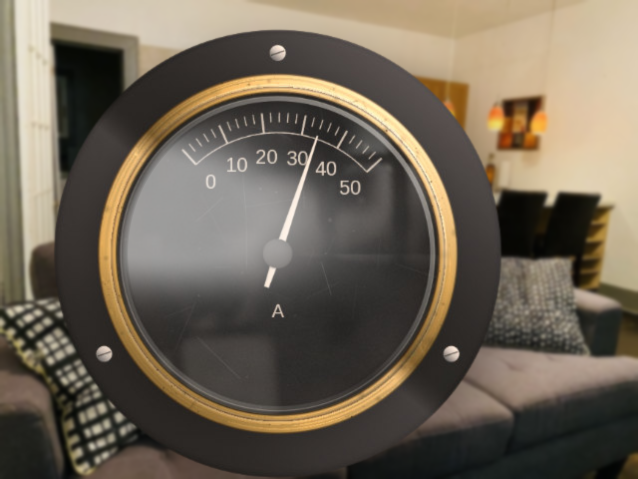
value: 34,A
